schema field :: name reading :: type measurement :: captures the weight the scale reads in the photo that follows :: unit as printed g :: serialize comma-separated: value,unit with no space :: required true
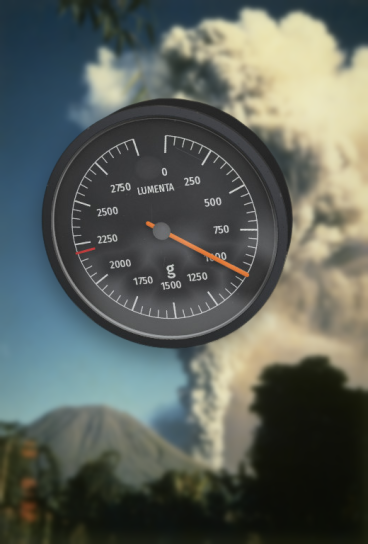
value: 1000,g
